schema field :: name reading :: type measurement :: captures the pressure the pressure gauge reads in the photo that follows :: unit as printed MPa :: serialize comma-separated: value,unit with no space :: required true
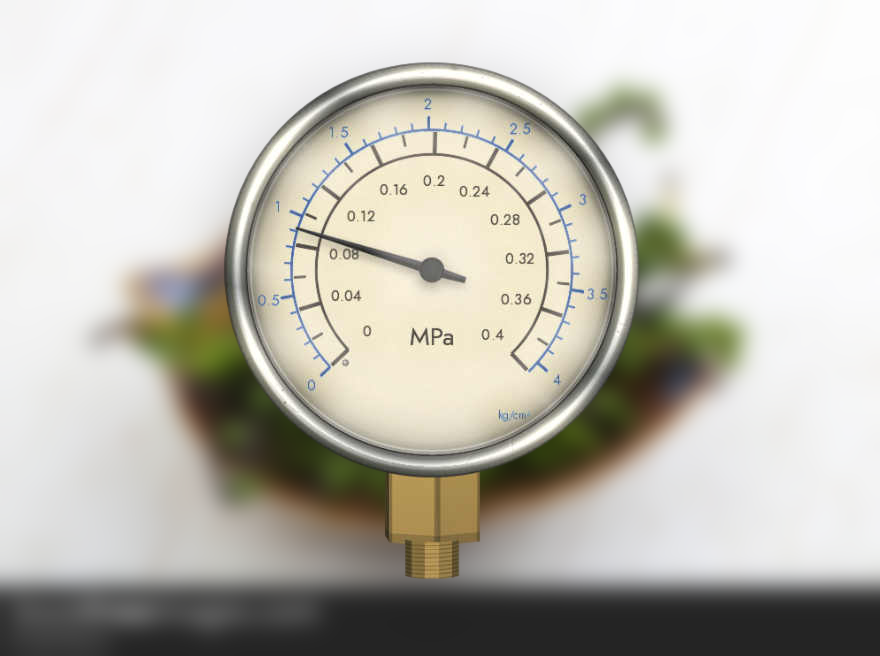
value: 0.09,MPa
